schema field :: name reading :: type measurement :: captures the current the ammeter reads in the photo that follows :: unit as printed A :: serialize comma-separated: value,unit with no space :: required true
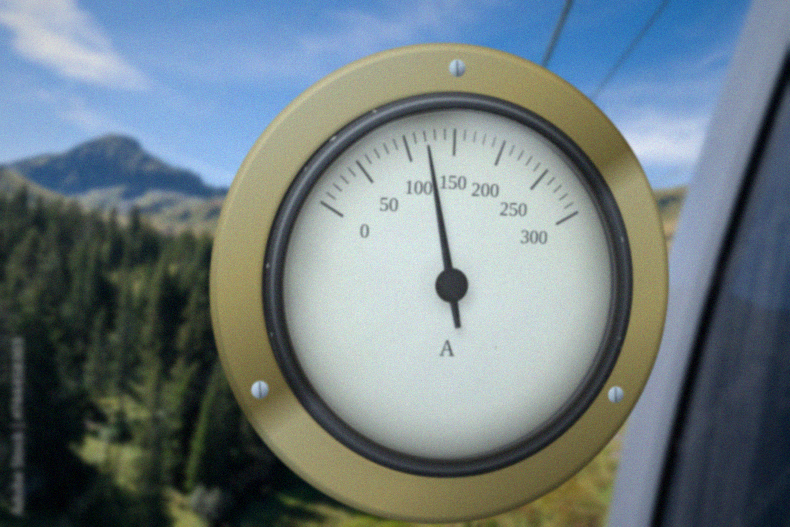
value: 120,A
